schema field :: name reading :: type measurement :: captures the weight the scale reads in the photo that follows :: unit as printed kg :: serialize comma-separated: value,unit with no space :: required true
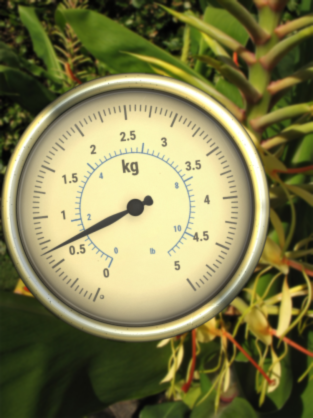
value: 0.65,kg
